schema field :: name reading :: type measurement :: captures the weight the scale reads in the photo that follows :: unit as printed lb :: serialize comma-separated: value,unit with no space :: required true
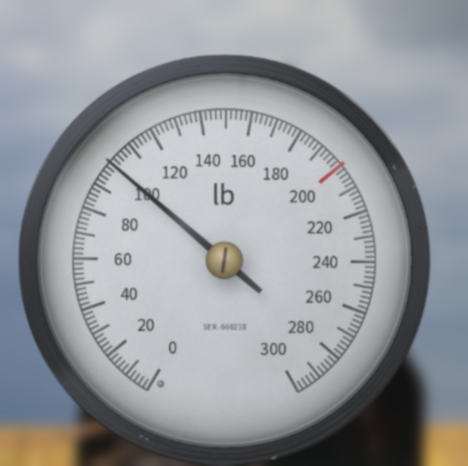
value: 100,lb
